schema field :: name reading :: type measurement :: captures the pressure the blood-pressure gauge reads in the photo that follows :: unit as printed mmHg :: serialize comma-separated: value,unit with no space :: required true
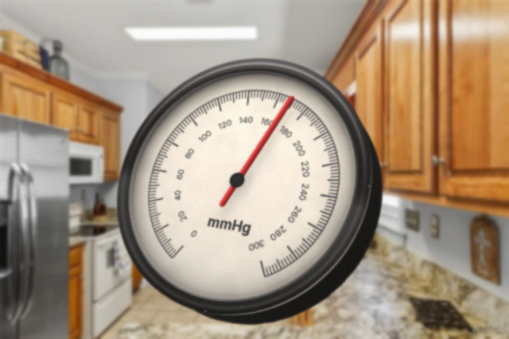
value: 170,mmHg
